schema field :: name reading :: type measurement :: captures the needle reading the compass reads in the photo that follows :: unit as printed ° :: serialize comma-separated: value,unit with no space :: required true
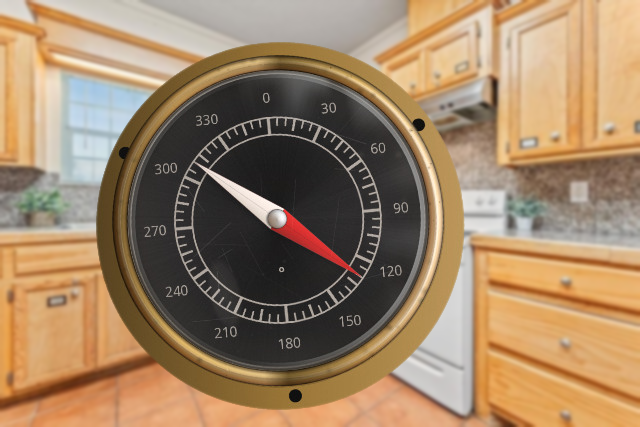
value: 130,°
